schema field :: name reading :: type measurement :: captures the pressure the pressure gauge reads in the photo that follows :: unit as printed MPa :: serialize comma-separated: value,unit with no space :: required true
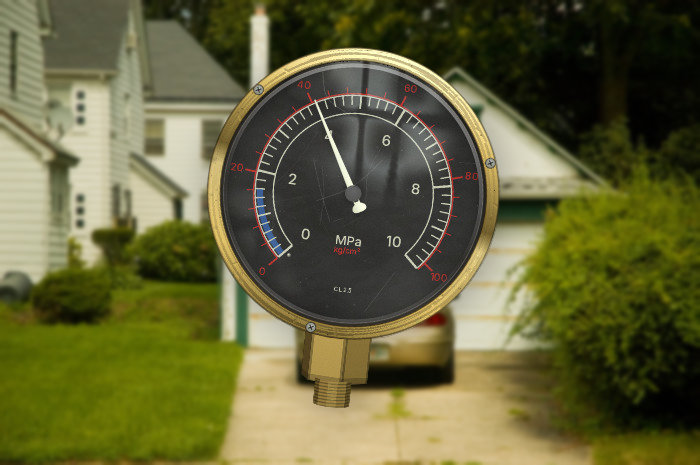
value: 4,MPa
